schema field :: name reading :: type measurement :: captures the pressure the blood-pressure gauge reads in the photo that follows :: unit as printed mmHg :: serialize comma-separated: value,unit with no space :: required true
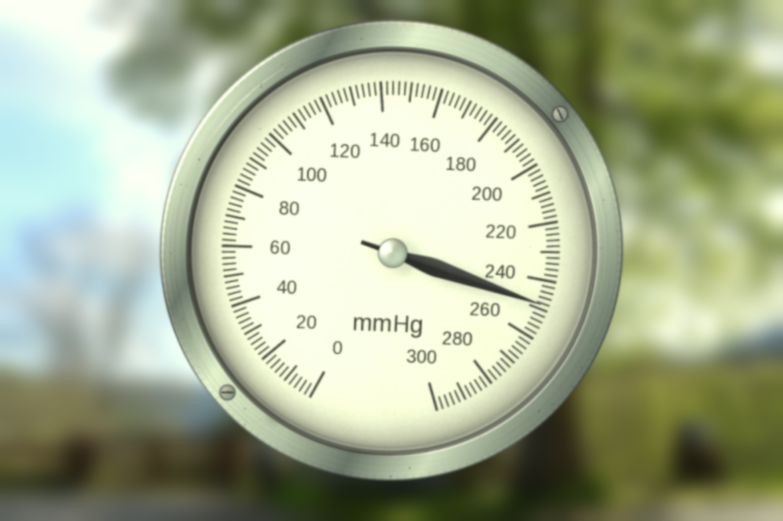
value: 248,mmHg
